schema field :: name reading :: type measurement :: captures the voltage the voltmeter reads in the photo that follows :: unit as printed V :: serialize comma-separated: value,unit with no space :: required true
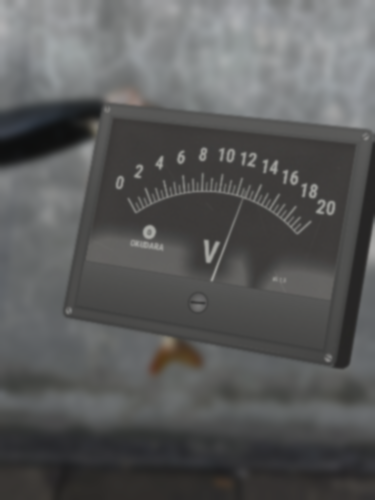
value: 13,V
